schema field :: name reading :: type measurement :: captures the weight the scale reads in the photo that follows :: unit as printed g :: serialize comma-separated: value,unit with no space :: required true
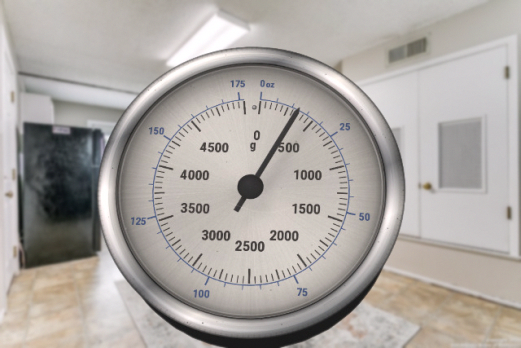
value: 350,g
